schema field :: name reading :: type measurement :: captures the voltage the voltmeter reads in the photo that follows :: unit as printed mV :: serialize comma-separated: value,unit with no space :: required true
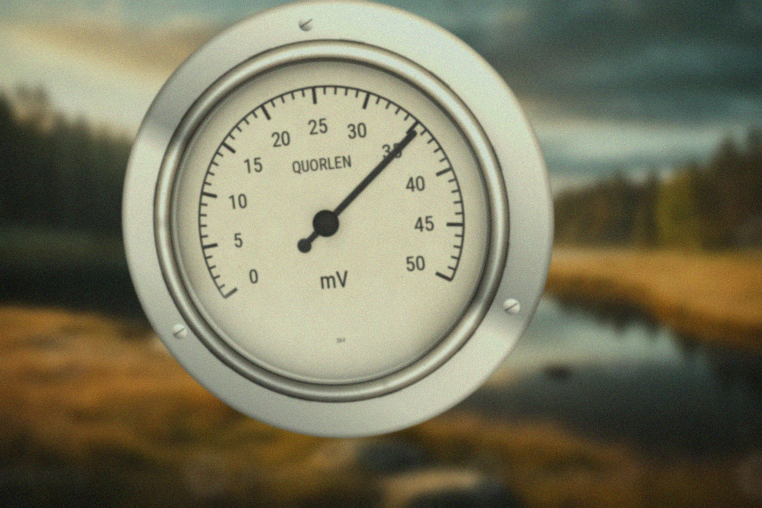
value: 35.5,mV
